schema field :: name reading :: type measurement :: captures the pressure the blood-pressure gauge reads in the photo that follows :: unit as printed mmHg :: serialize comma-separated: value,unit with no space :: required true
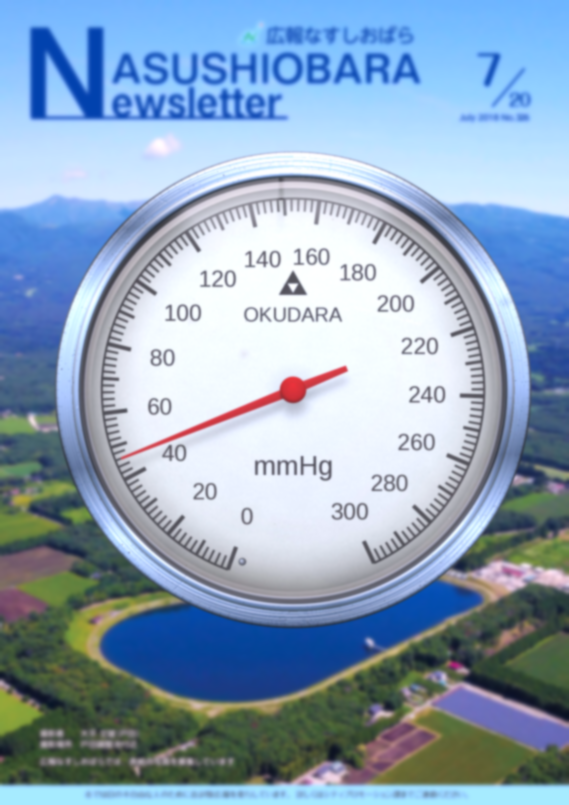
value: 46,mmHg
